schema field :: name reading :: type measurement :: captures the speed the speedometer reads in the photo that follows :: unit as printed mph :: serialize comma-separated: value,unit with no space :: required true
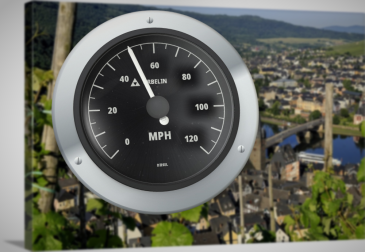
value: 50,mph
